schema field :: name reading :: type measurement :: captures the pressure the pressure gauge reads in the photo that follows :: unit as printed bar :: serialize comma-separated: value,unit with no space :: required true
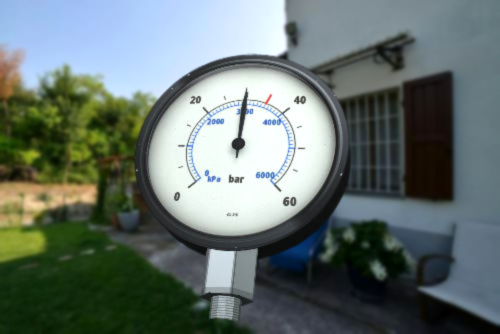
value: 30,bar
